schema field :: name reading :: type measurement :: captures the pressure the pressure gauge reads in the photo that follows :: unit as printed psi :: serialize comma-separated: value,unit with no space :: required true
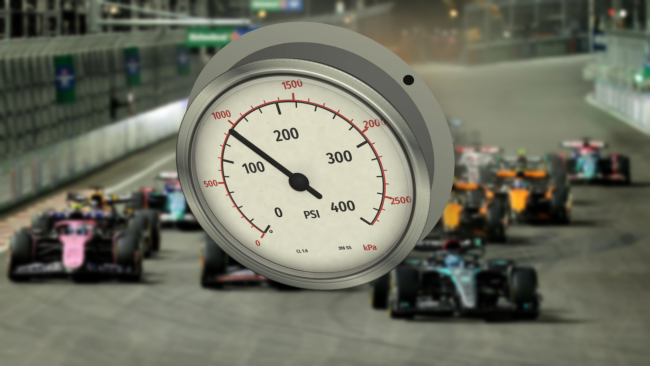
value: 140,psi
